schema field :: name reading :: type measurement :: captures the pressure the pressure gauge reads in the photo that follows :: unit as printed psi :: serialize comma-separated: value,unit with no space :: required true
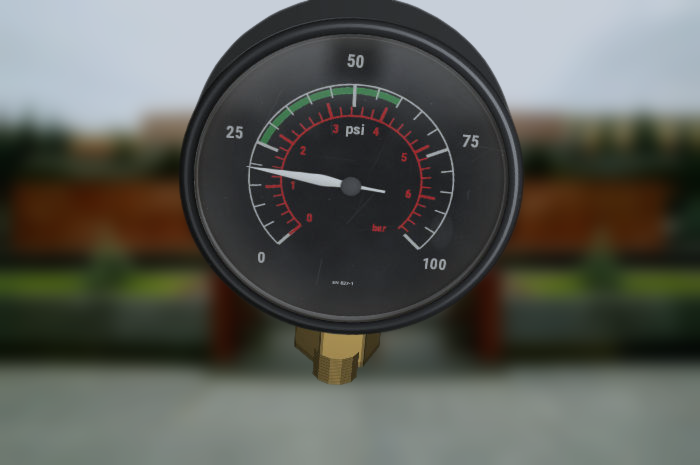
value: 20,psi
